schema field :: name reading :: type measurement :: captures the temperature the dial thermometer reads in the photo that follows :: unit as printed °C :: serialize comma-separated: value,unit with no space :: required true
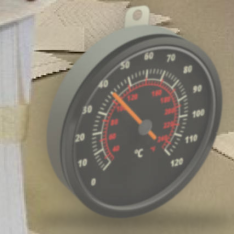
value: 40,°C
